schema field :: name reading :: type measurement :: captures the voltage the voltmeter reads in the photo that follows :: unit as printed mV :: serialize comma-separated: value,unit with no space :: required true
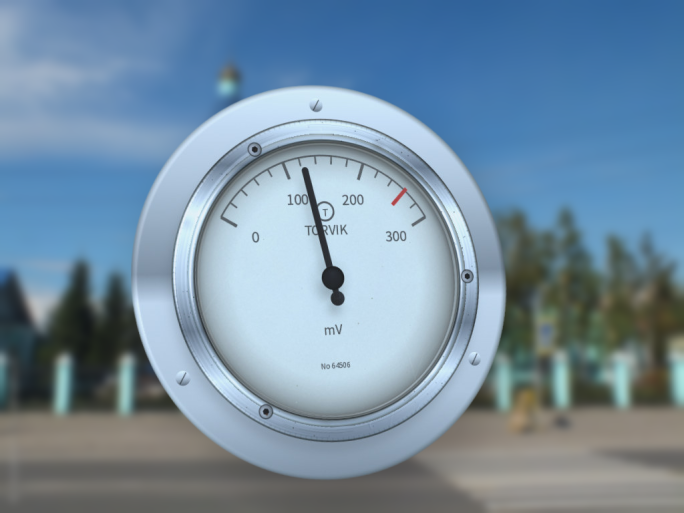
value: 120,mV
